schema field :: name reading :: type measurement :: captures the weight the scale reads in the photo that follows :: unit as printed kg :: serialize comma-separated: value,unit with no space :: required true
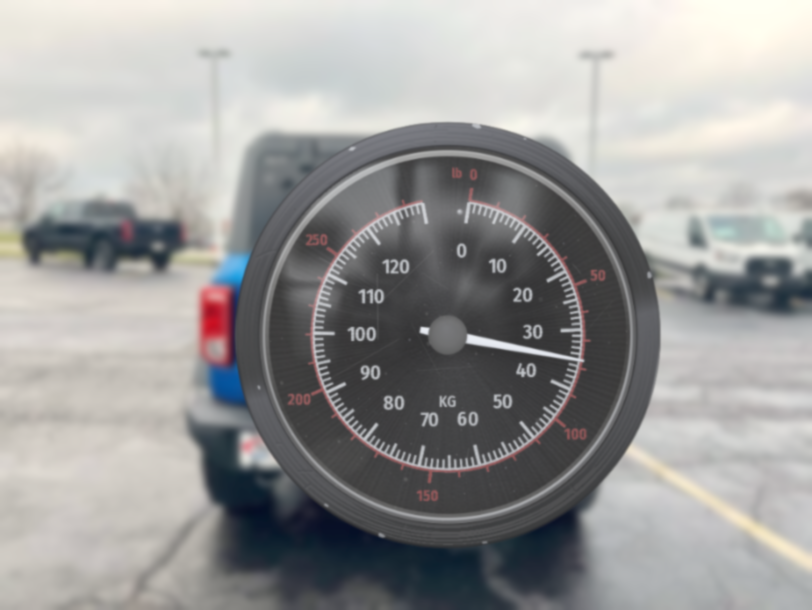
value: 35,kg
